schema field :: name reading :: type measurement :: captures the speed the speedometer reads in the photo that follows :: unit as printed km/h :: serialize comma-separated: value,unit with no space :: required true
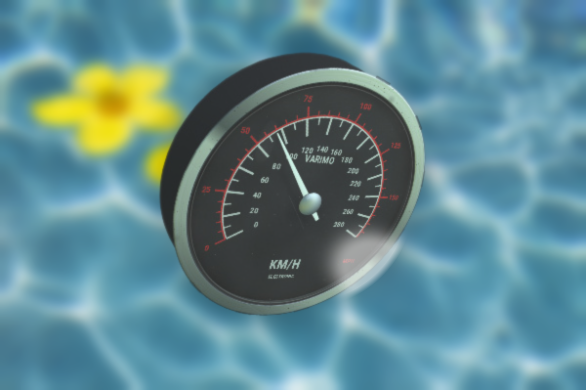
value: 95,km/h
